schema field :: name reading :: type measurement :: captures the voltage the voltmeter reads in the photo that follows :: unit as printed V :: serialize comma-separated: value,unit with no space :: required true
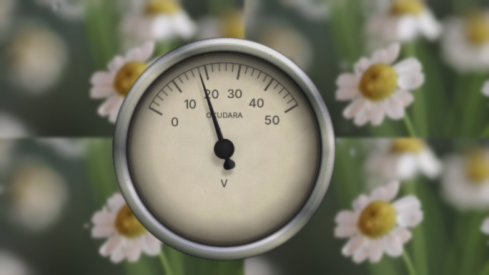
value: 18,V
